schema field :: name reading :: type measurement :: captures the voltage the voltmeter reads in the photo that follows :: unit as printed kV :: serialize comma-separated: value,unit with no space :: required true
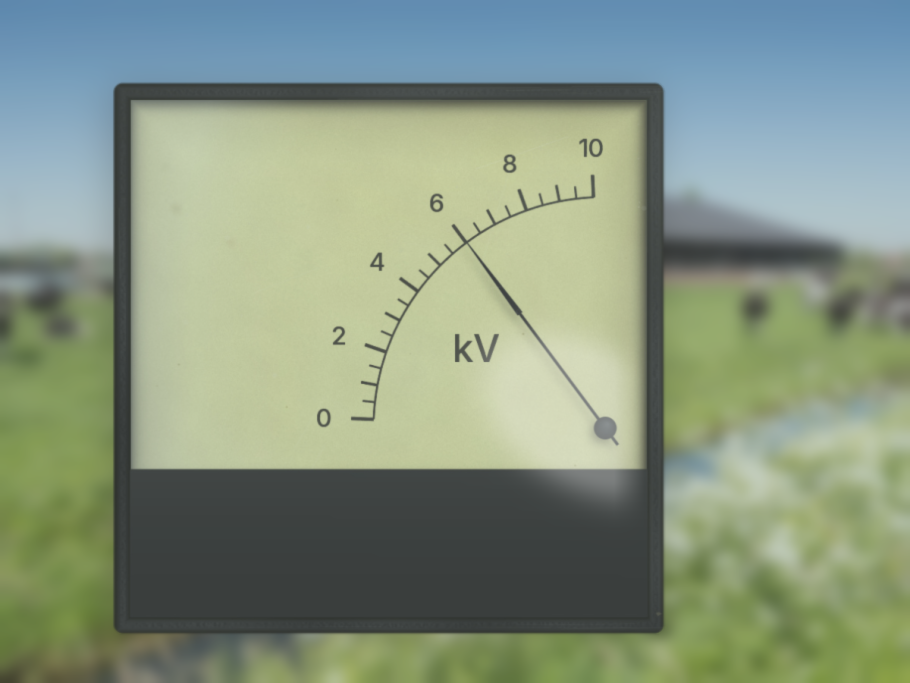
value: 6,kV
